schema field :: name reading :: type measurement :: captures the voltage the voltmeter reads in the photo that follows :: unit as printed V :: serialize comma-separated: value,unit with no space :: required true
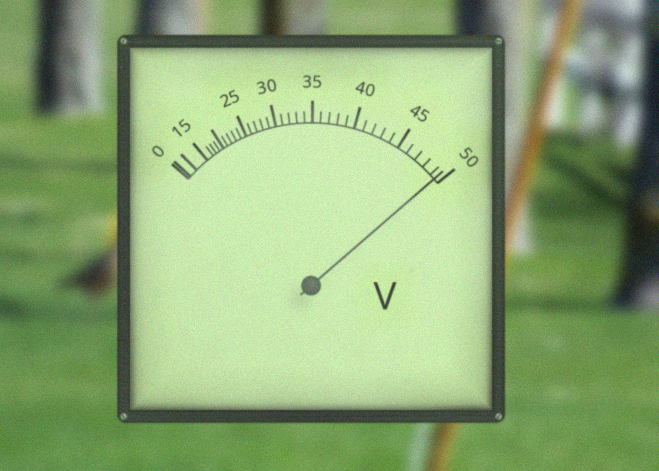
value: 49.5,V
